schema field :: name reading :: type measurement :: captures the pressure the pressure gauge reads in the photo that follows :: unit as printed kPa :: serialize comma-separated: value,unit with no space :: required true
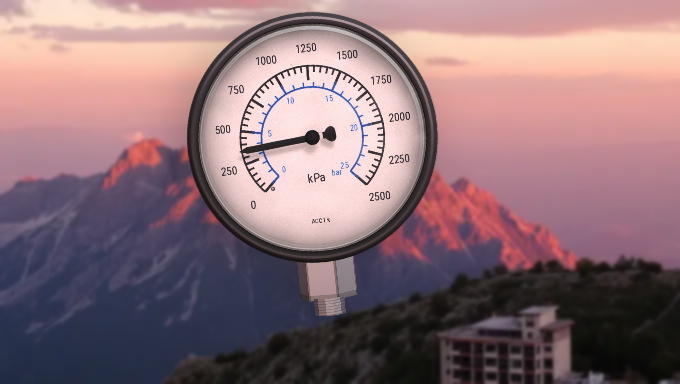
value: 350,kPa
